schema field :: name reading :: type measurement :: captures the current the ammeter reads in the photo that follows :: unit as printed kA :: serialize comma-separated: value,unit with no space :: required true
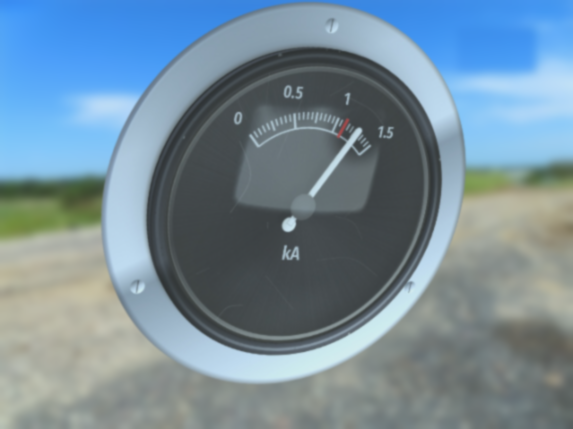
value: 1.25,kA
